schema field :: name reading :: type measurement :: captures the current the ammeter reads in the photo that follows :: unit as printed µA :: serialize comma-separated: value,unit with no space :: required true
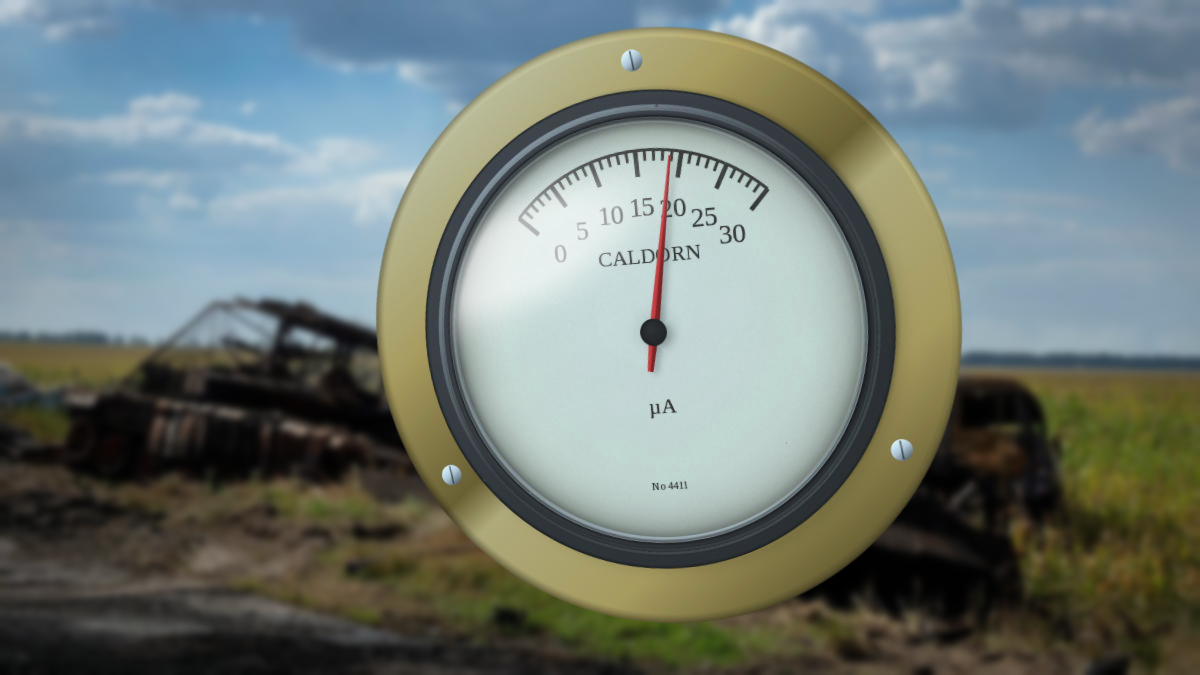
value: 19,µA
